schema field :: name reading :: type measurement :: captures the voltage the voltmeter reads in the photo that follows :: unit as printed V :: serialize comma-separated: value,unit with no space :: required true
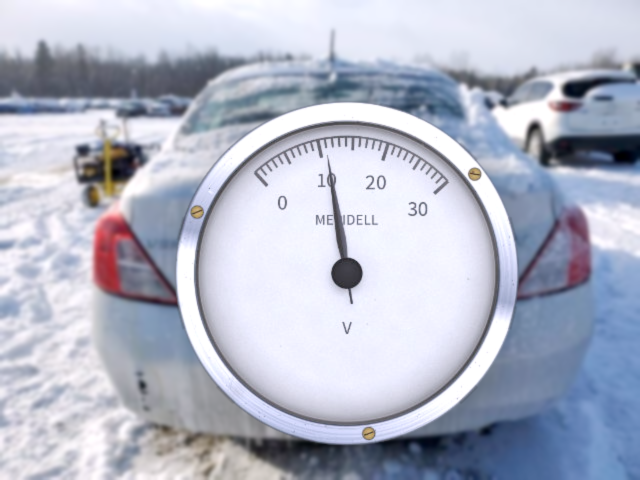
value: 11,V
